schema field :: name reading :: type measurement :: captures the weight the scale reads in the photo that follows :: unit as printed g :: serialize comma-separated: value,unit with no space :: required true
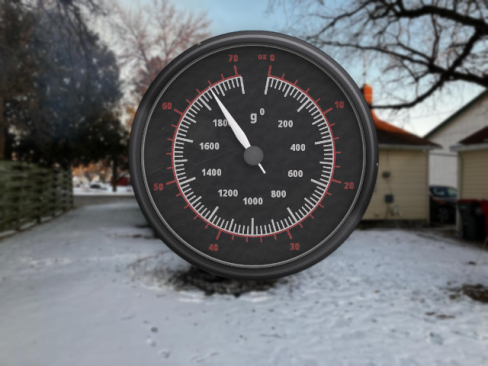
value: 1860,g
